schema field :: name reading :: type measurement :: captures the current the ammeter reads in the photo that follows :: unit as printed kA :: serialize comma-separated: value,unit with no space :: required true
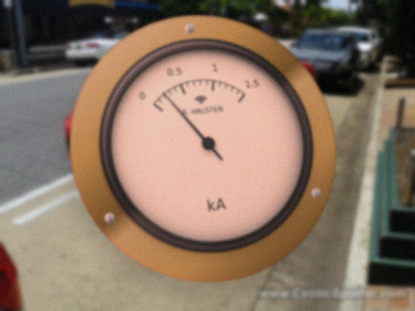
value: 0.2,kA
